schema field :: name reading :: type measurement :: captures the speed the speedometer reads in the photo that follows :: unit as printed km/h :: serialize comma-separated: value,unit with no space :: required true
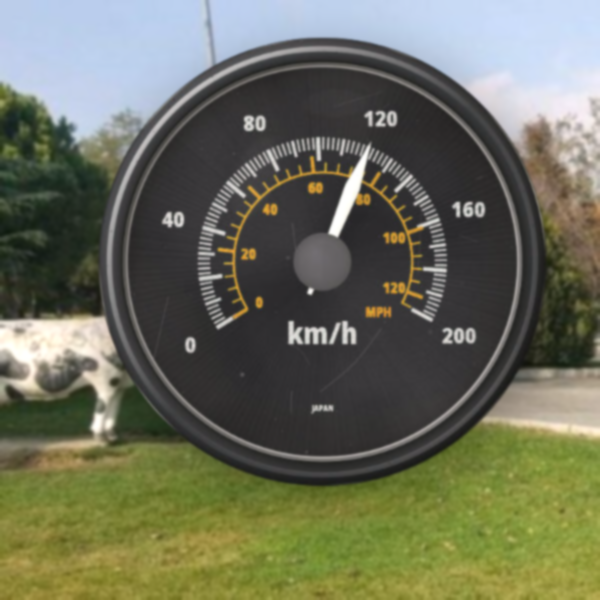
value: 120,km/h
